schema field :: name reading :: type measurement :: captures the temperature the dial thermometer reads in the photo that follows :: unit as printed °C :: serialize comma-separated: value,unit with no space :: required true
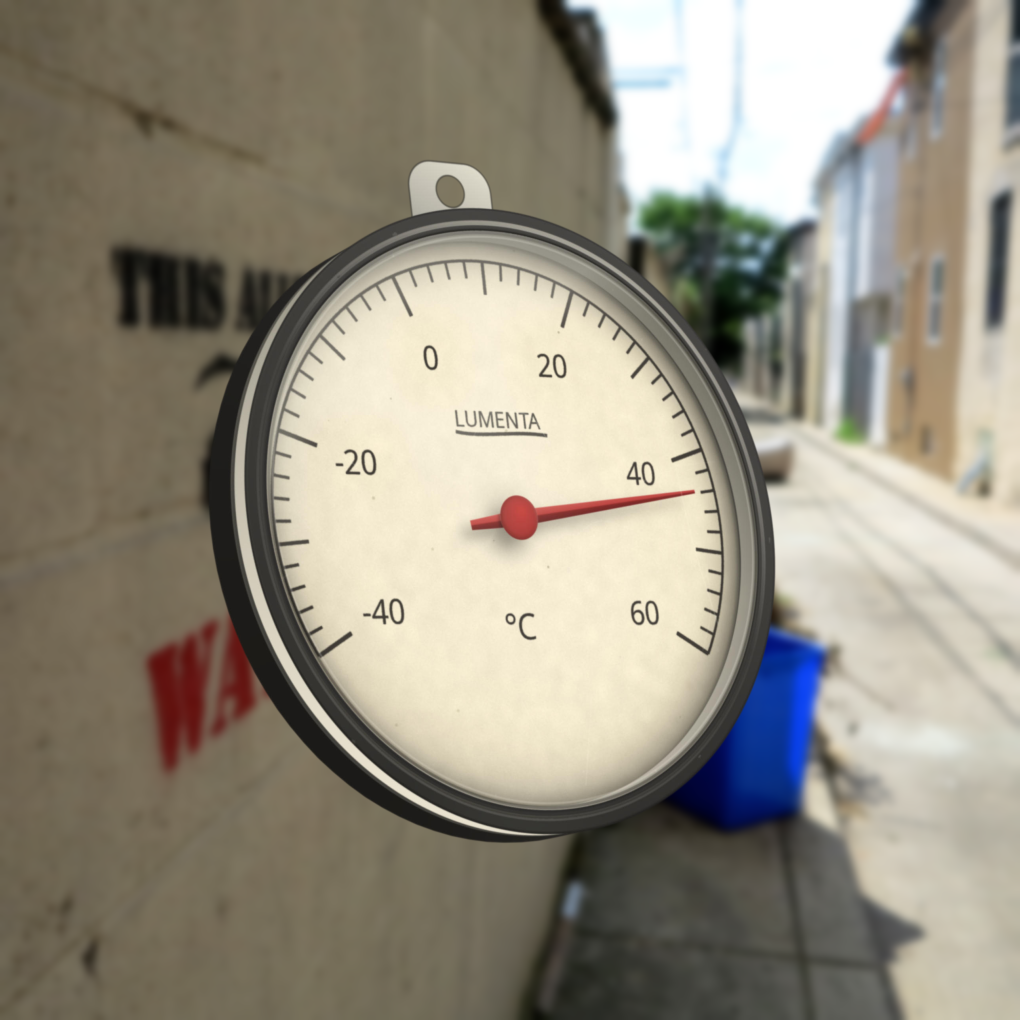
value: 44,°C
